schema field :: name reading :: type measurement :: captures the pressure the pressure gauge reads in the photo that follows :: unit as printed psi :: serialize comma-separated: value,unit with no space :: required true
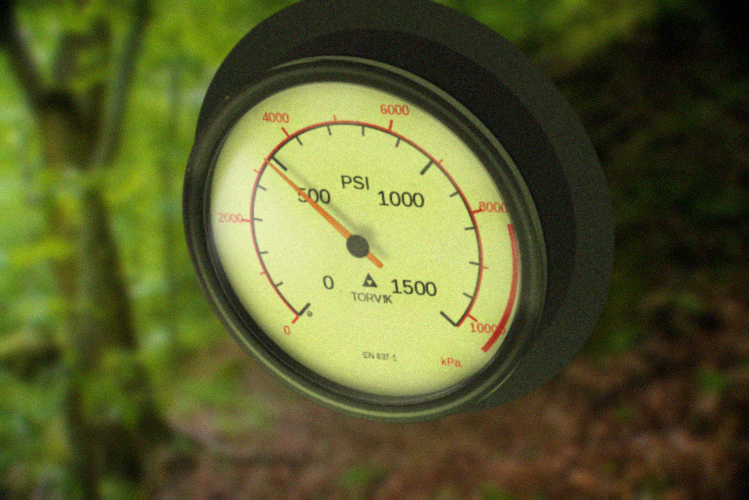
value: 500,psi
